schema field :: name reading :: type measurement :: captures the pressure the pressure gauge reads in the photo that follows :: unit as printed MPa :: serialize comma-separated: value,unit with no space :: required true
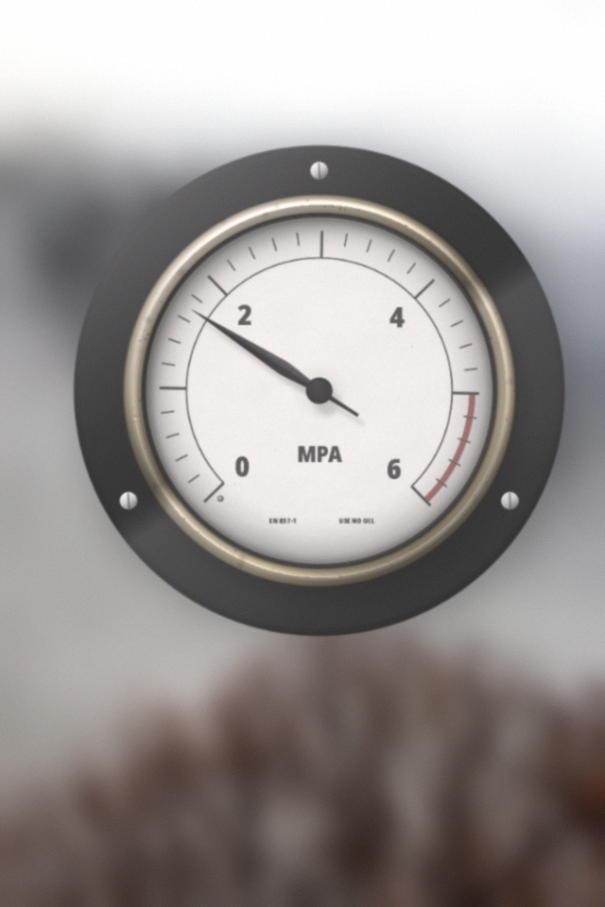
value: 1.7,MPa
